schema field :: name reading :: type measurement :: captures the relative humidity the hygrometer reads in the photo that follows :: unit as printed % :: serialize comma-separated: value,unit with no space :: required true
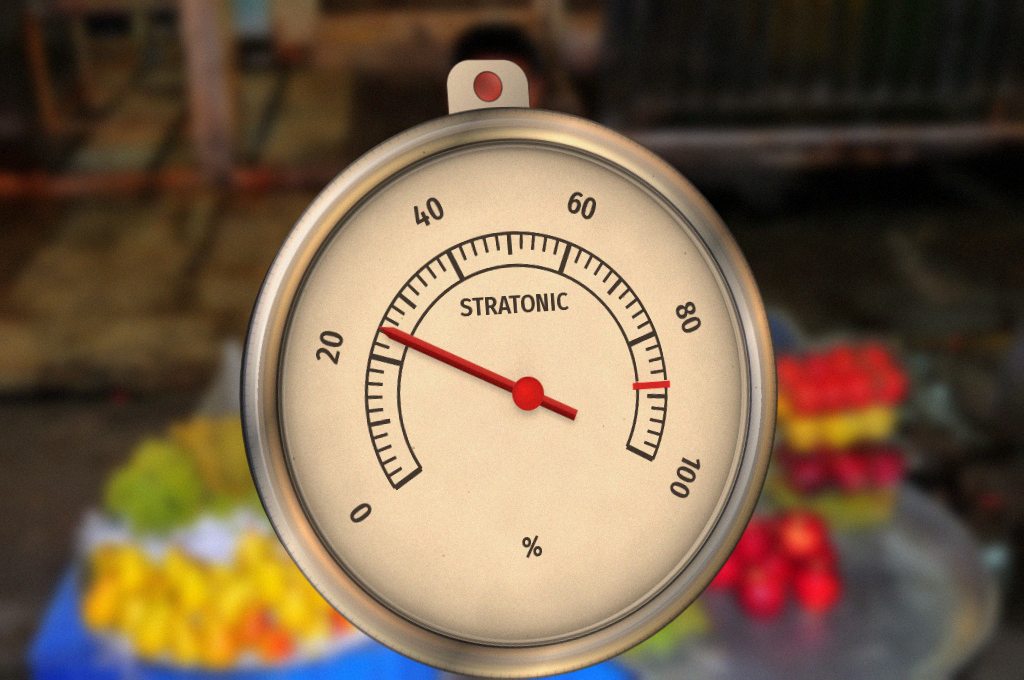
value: 24,%
